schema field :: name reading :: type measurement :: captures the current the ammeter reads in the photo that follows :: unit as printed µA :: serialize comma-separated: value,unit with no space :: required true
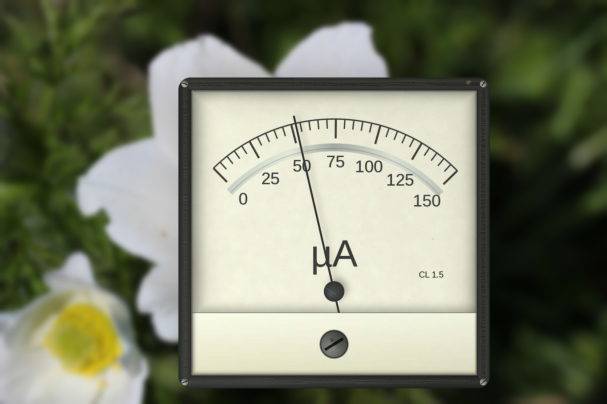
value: 52.5,µA
